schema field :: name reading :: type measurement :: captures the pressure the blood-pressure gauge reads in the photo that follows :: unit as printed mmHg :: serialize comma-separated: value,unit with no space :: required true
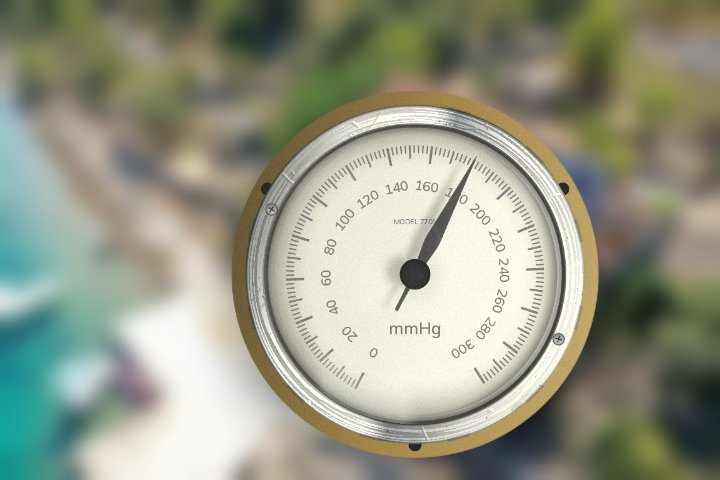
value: 180,mmHg
